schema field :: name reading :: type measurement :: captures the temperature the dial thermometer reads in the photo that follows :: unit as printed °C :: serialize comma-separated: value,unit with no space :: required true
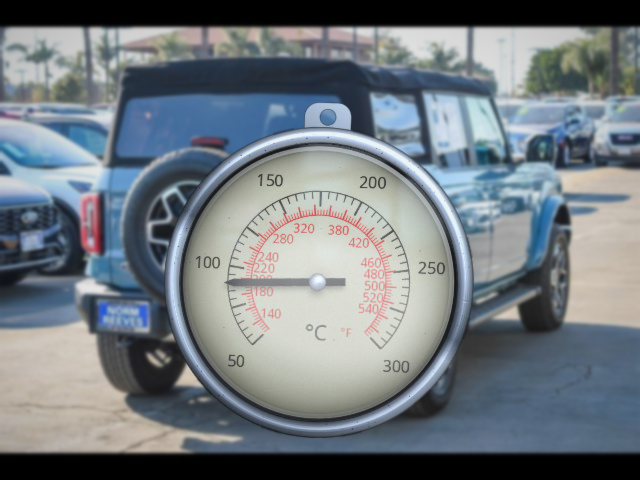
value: 90,°C
